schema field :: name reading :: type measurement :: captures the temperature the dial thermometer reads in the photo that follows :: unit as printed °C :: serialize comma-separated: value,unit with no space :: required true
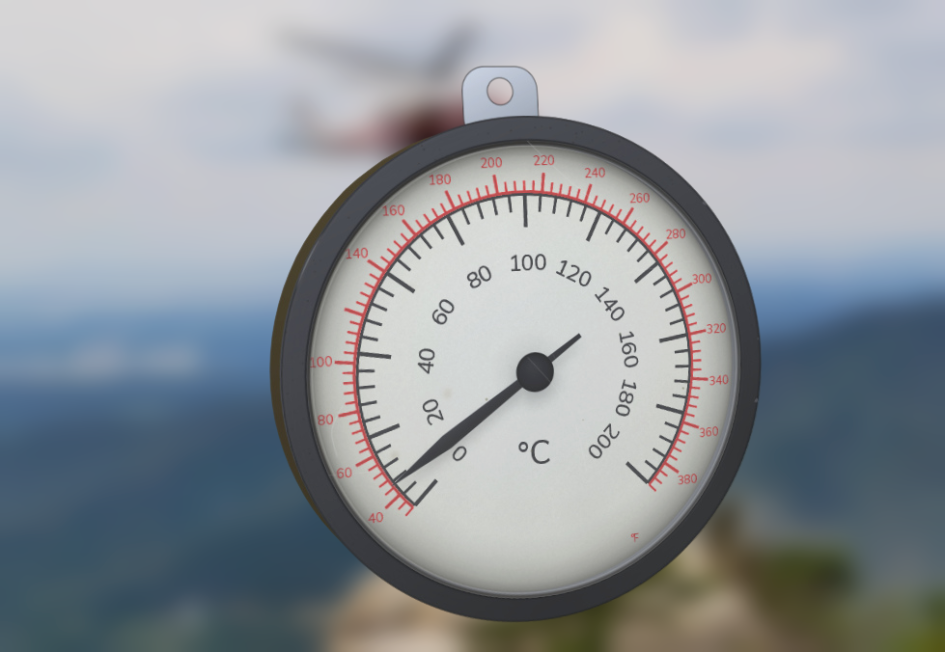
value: 8,°C
